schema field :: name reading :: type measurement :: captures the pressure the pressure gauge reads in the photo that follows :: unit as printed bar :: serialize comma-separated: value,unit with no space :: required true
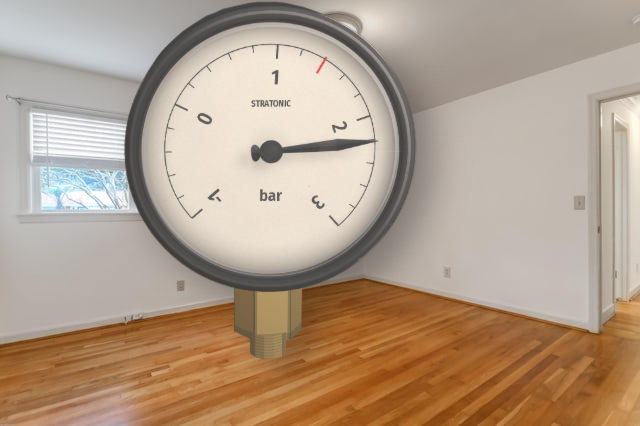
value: 2.2,bar
